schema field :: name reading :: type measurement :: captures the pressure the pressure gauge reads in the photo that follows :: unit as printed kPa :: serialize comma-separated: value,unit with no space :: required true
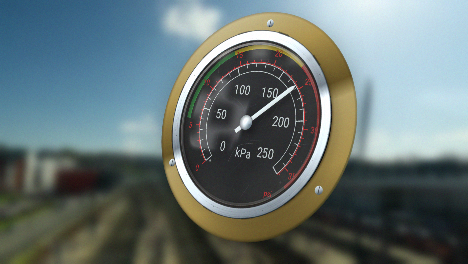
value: 170,kPa
